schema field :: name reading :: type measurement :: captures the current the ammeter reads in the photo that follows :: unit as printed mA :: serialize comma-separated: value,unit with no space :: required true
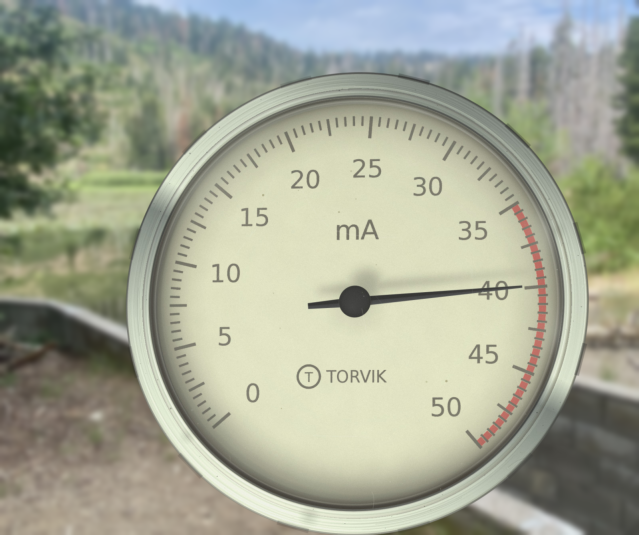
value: 40,mA
